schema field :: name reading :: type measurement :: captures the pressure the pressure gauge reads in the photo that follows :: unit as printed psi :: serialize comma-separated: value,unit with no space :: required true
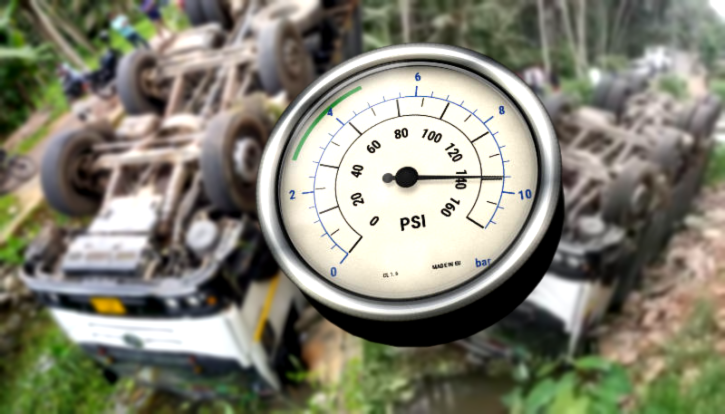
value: 140,psi
